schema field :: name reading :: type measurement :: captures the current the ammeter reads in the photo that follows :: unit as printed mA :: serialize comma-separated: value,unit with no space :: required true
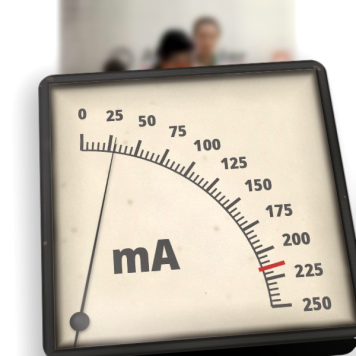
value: 30,mA
